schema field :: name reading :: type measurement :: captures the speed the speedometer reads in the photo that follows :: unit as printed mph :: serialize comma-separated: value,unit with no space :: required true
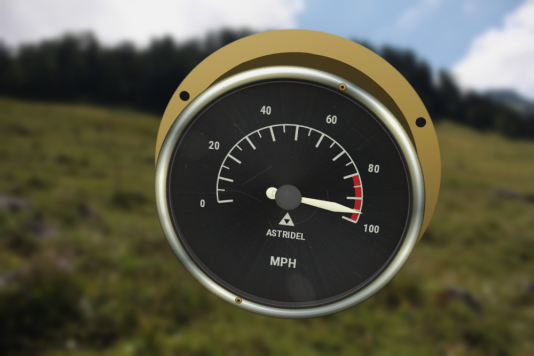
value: 95,mph
